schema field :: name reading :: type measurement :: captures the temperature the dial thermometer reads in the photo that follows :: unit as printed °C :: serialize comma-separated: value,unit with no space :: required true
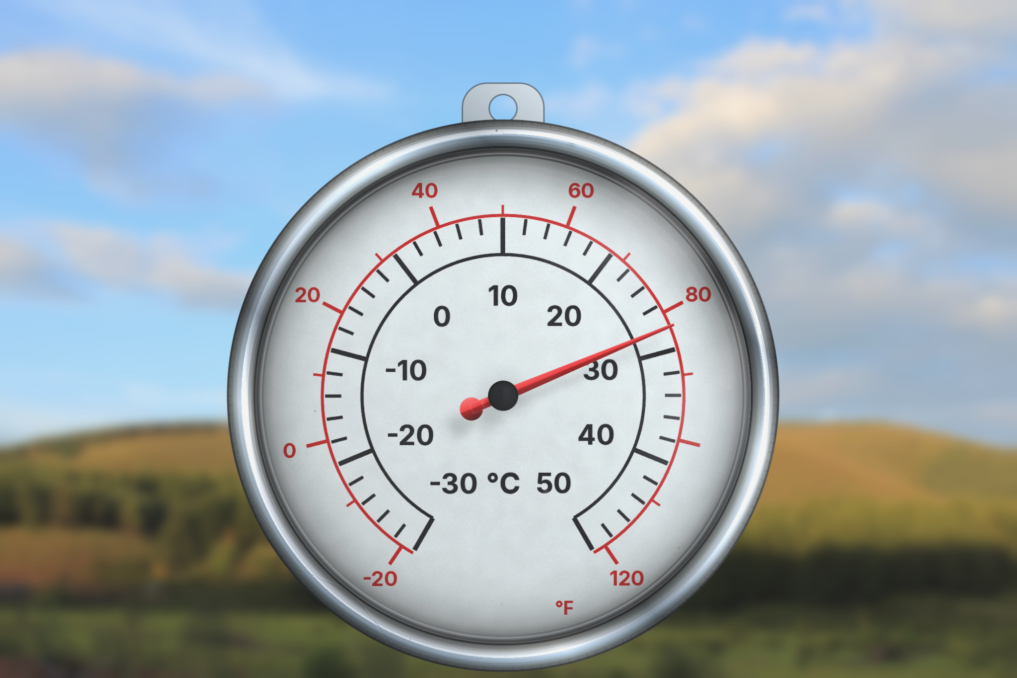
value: 28,°C
